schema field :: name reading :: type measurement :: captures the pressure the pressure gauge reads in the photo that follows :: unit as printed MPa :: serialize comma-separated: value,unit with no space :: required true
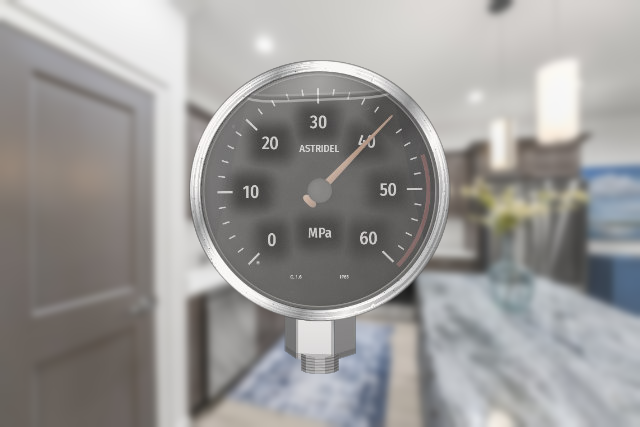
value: 40,MPa
